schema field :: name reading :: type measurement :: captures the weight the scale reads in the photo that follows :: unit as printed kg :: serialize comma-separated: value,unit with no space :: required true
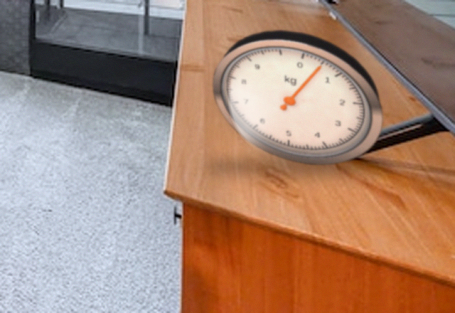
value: 0.5,kg
